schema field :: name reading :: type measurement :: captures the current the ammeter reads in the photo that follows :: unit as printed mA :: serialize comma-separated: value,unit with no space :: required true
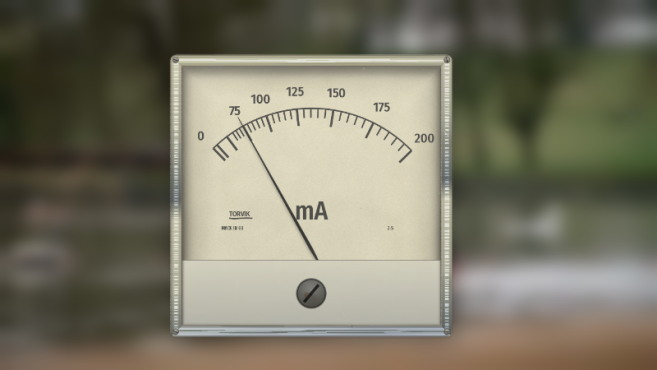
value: 75,mA
